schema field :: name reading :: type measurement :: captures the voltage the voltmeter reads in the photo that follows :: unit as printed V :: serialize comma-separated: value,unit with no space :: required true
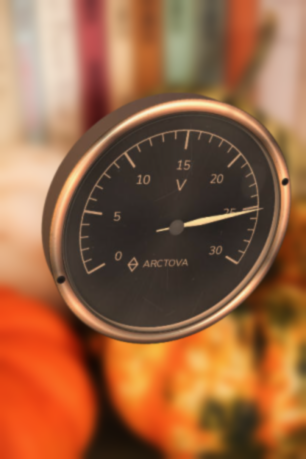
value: 25,V
